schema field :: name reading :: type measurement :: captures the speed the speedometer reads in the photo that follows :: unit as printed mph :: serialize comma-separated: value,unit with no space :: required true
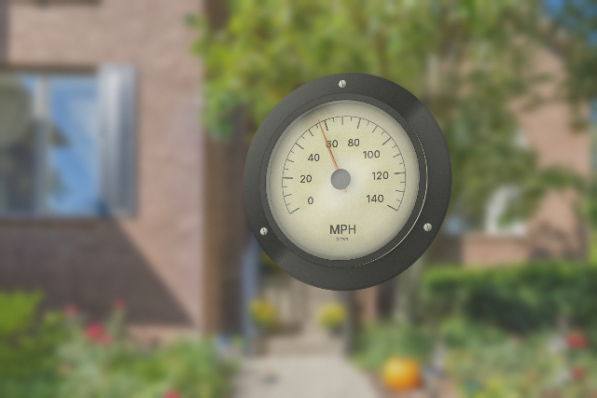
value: 57.5,mph
